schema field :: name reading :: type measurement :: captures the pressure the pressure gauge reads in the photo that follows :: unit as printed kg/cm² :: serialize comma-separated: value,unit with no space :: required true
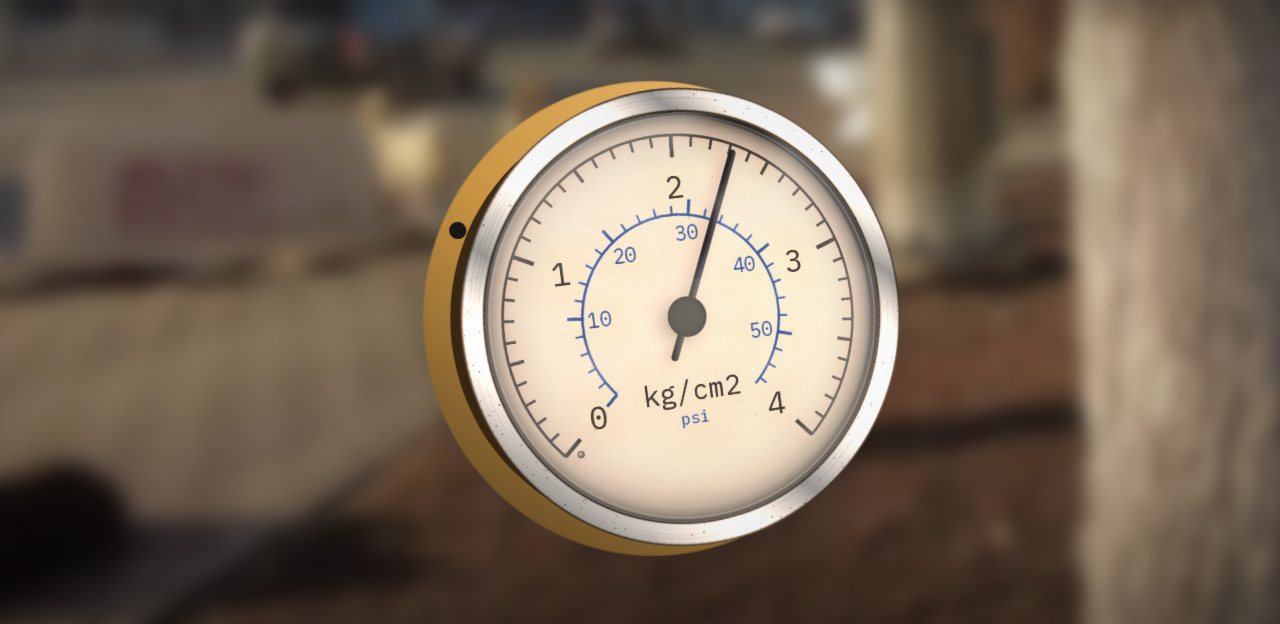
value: 2.3,kg/cm²
